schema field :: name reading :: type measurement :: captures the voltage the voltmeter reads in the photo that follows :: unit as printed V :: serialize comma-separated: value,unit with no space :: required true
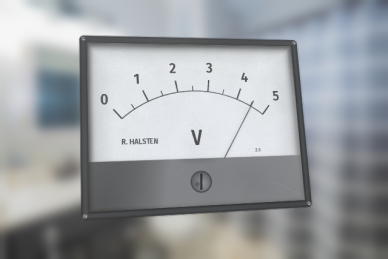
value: 4.5,V
